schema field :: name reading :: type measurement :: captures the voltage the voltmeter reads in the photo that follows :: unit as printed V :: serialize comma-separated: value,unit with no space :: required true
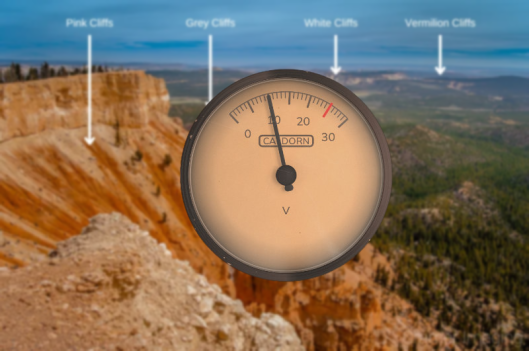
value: 10,V
